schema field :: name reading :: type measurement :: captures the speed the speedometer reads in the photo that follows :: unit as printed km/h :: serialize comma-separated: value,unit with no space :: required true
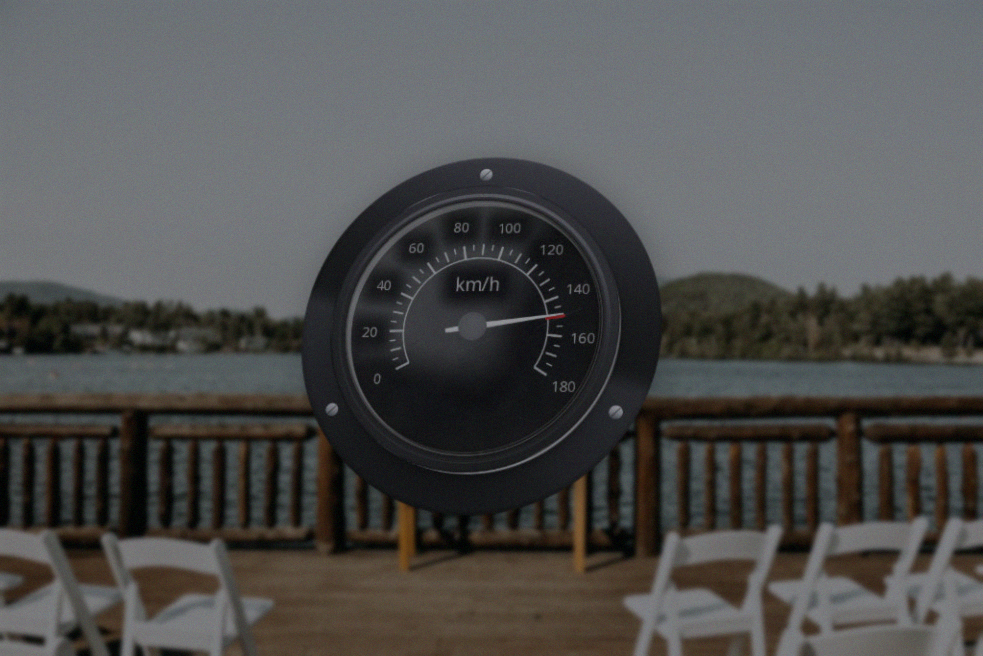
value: 150,km/h
